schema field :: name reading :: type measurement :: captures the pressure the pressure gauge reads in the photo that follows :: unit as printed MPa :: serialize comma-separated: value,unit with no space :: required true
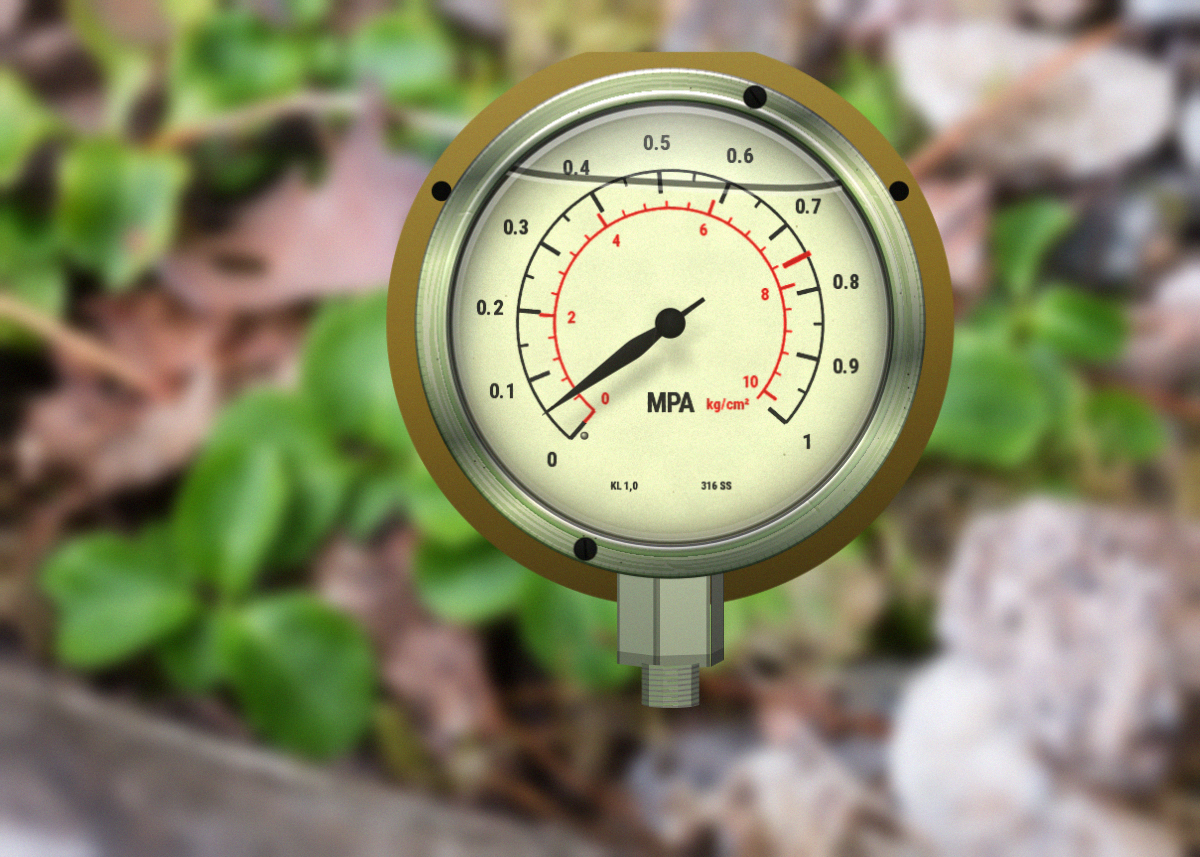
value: 0.05,MPa
